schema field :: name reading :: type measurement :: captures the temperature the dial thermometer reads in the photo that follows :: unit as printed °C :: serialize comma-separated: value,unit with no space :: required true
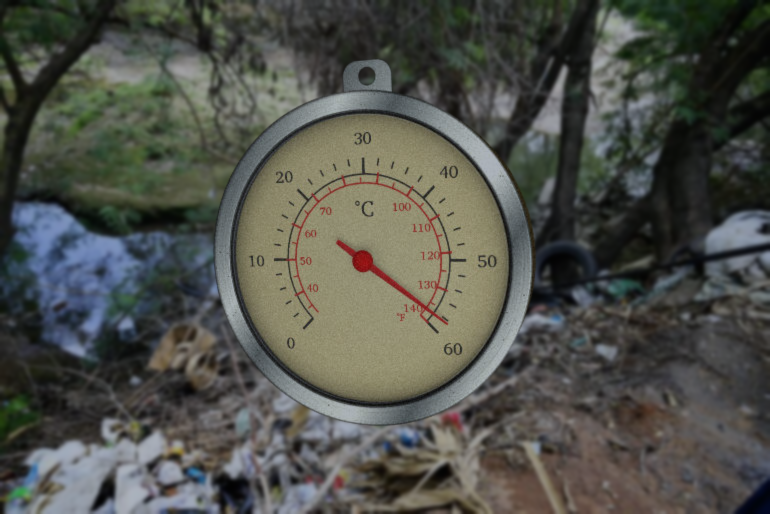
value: 58,°C
